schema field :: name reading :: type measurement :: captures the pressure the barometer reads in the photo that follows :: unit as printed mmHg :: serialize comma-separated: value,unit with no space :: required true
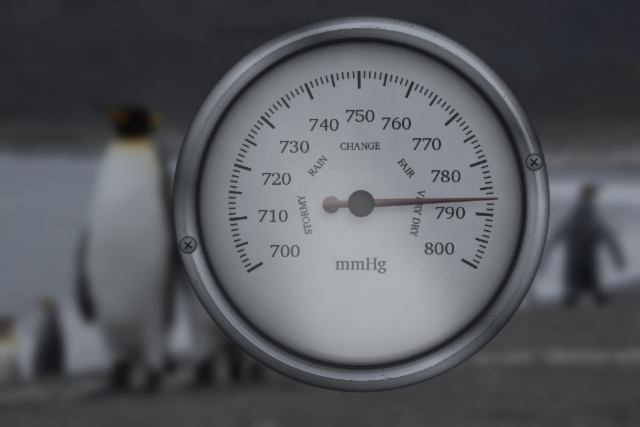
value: 787,mmHg
